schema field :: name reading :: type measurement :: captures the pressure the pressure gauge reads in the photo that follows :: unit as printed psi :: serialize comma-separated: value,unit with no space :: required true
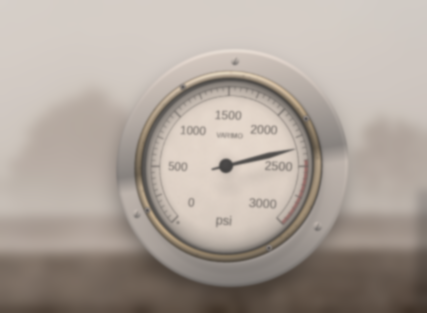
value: 2350,psi
